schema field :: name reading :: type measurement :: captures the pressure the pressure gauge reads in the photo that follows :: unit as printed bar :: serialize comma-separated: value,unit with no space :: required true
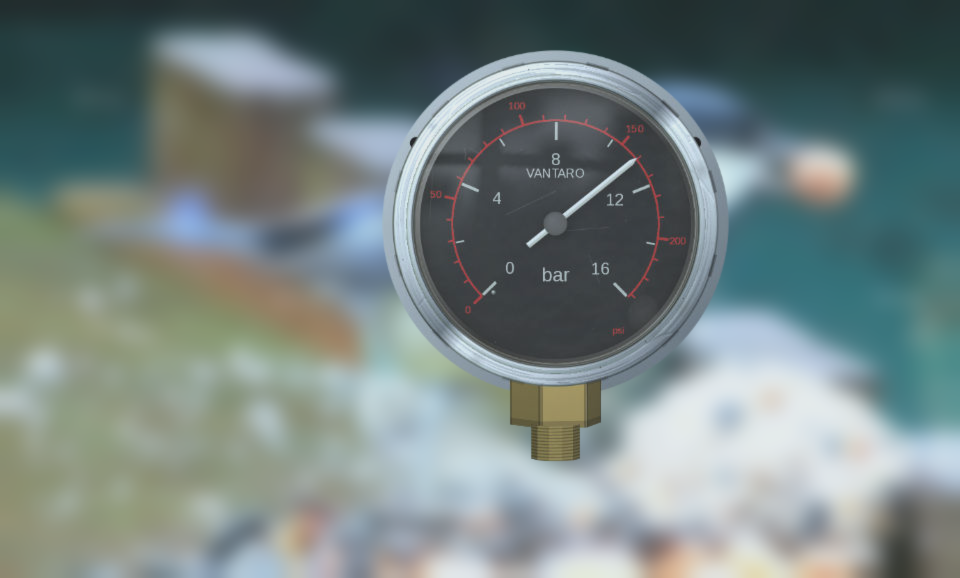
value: 11,bar
